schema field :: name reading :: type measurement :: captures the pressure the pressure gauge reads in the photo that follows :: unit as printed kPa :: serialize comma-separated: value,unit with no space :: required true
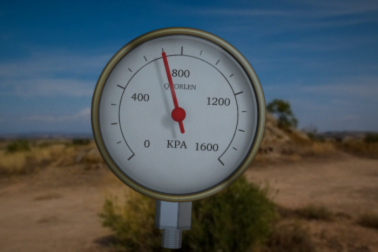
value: 700,kPa
